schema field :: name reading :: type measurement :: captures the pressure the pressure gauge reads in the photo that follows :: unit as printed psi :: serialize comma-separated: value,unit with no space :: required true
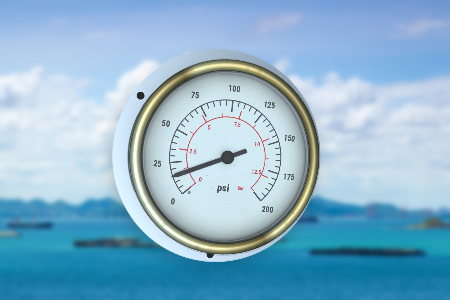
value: 15,psi
